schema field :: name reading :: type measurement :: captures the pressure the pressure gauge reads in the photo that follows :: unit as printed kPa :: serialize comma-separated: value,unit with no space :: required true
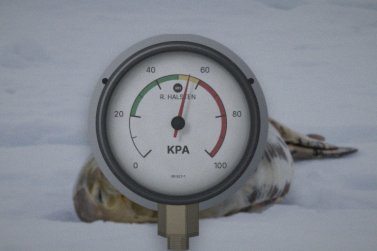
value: 55,kPa
